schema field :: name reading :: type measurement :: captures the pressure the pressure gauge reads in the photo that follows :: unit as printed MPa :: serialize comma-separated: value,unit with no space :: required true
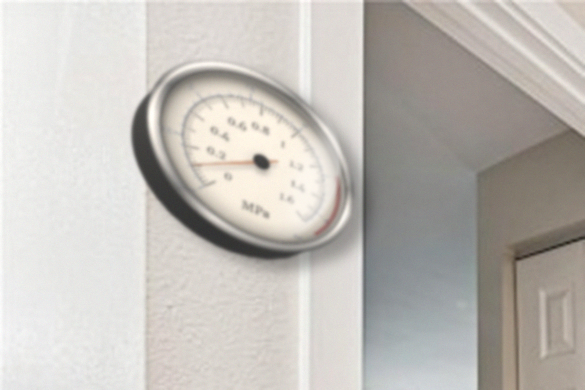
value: 0.1,MPa
